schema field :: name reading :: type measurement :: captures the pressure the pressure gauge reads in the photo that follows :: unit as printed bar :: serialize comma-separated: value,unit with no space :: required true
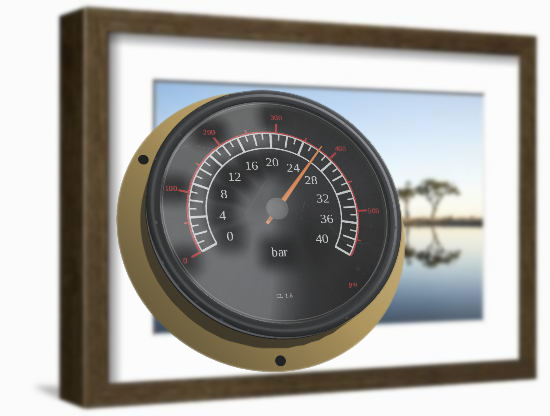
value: 26,bar
